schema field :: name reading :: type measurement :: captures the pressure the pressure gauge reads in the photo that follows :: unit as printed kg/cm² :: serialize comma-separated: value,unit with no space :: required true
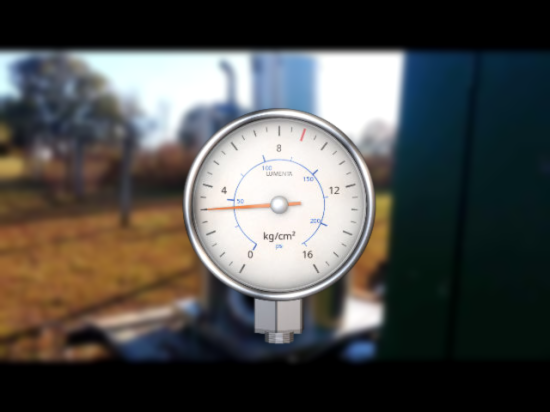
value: 3,kg/cm²
